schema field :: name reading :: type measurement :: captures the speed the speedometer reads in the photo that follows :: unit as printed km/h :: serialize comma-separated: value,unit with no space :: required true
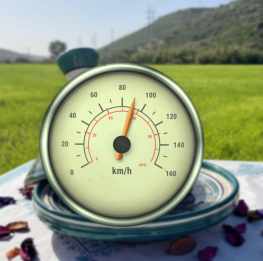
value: 90,km/h
